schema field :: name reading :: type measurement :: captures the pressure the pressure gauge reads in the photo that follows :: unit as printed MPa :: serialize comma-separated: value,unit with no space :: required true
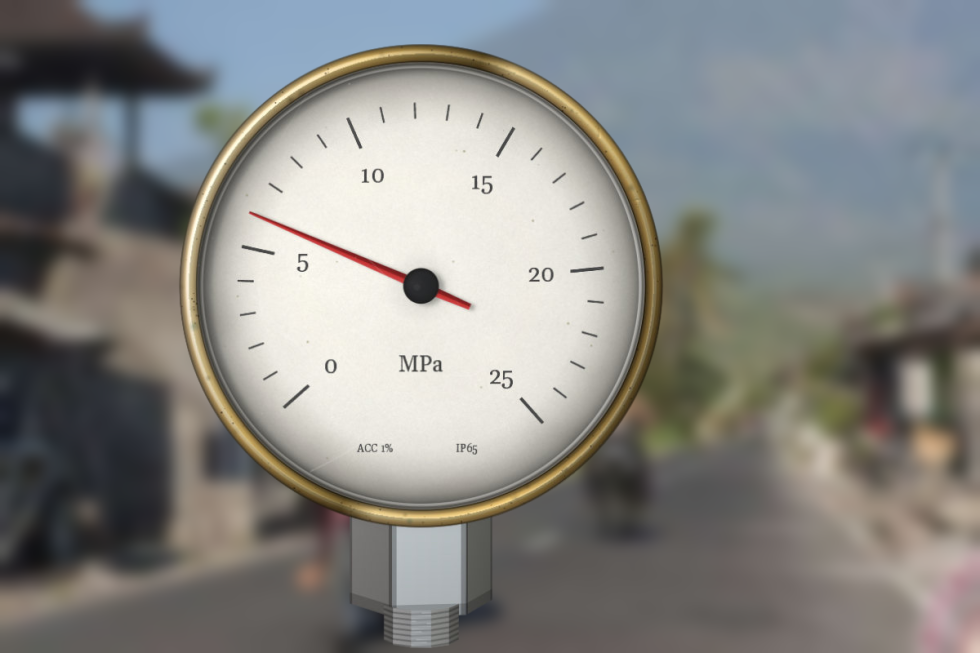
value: 6,MPa
